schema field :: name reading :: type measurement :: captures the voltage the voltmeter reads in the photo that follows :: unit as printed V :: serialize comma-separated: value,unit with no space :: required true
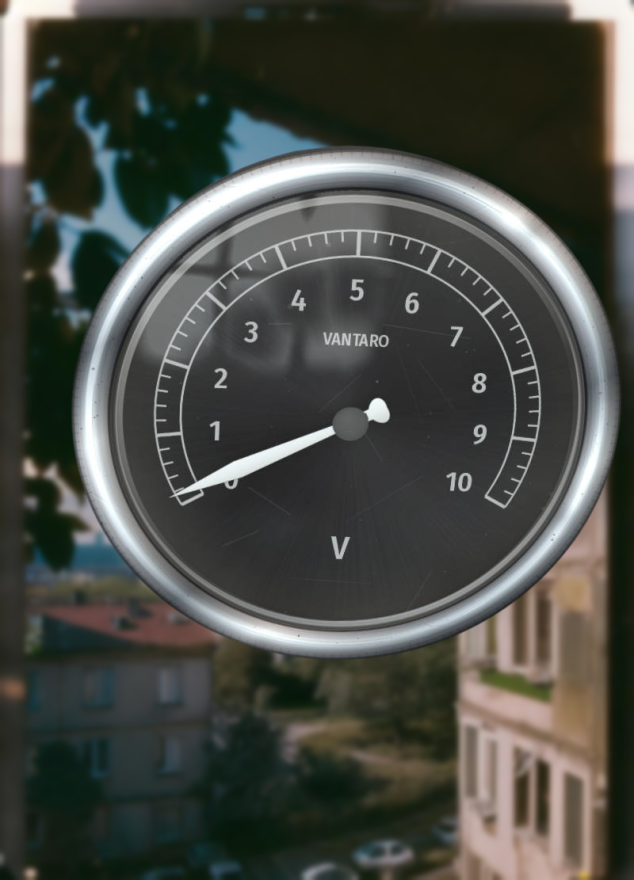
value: 0.2,V
